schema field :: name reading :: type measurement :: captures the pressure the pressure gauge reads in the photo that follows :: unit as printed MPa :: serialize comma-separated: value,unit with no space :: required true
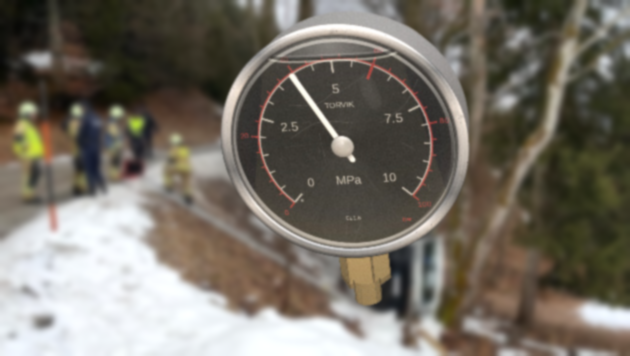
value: 4,MPa
